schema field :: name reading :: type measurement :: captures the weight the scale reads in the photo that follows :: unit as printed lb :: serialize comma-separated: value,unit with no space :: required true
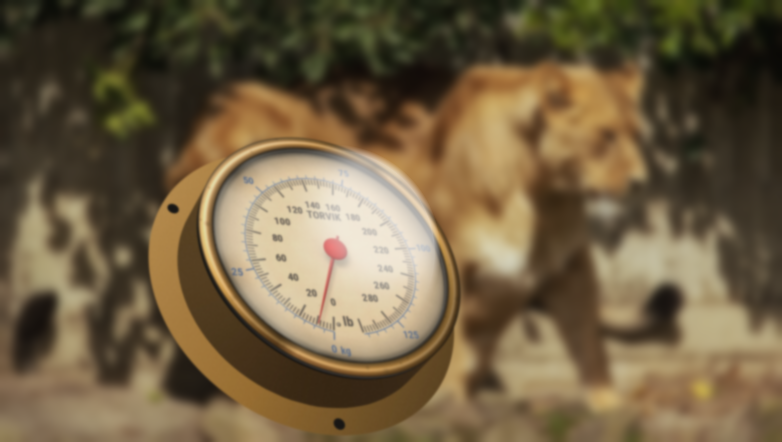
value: 10,lb
